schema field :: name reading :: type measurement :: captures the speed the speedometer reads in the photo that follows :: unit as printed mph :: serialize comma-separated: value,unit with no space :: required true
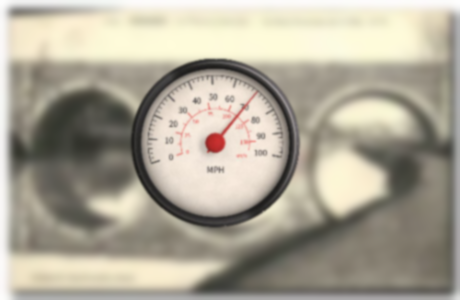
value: 70,mph
